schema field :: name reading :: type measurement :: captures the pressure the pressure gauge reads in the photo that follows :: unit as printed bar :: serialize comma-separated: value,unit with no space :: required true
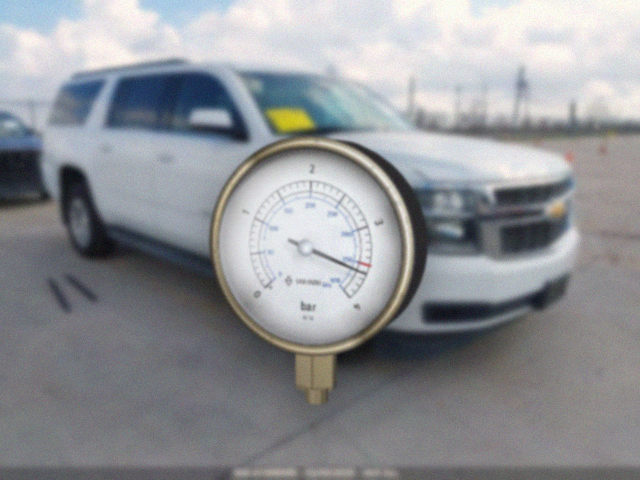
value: 3.6,bar
